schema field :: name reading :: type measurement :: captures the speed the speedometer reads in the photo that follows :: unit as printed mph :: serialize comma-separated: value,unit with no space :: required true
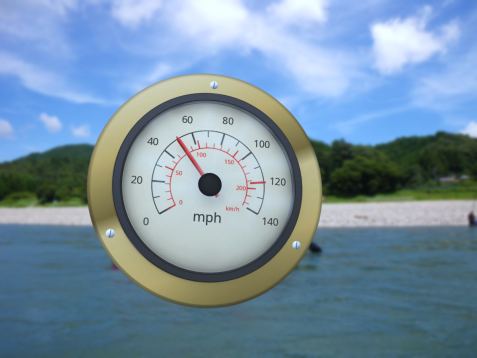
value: 50,mph
